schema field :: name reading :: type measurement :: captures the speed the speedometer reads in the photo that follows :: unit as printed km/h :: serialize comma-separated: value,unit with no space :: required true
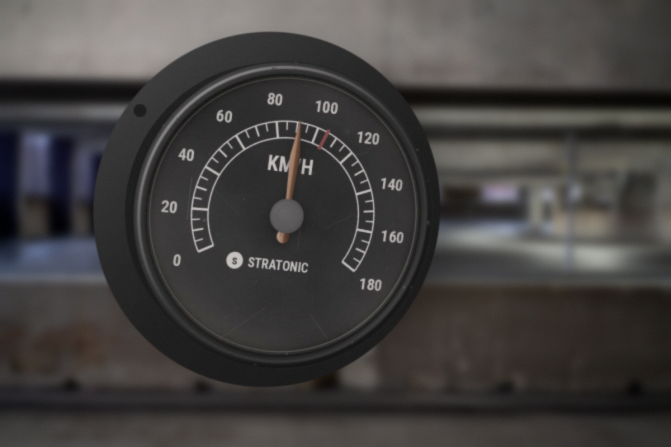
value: 90,km/h
